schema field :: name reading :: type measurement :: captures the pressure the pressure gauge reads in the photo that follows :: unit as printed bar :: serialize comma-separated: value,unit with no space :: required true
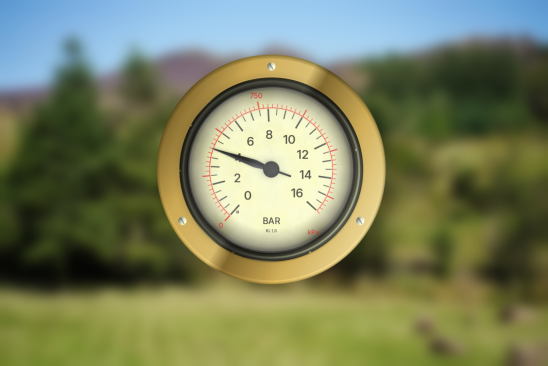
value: 4,bar
